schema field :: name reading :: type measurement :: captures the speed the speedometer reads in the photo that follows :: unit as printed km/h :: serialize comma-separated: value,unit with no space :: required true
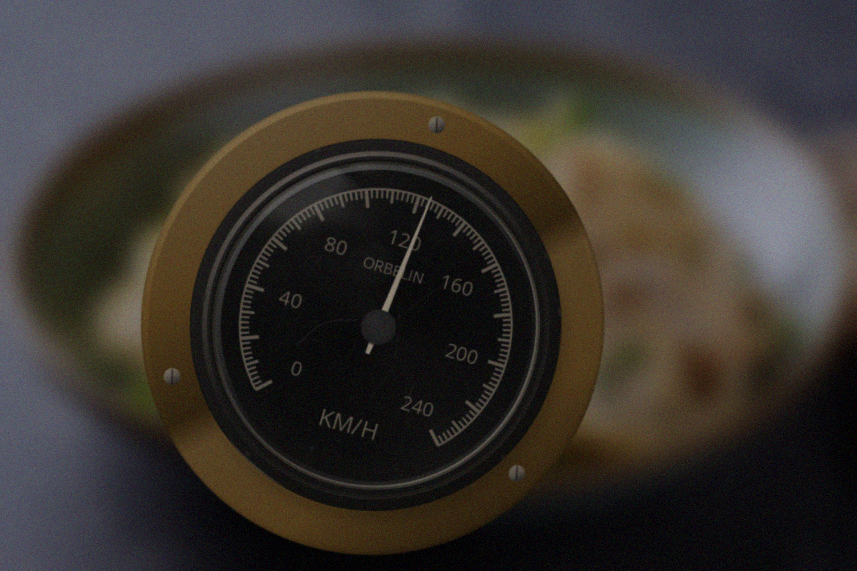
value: 124,km/h
